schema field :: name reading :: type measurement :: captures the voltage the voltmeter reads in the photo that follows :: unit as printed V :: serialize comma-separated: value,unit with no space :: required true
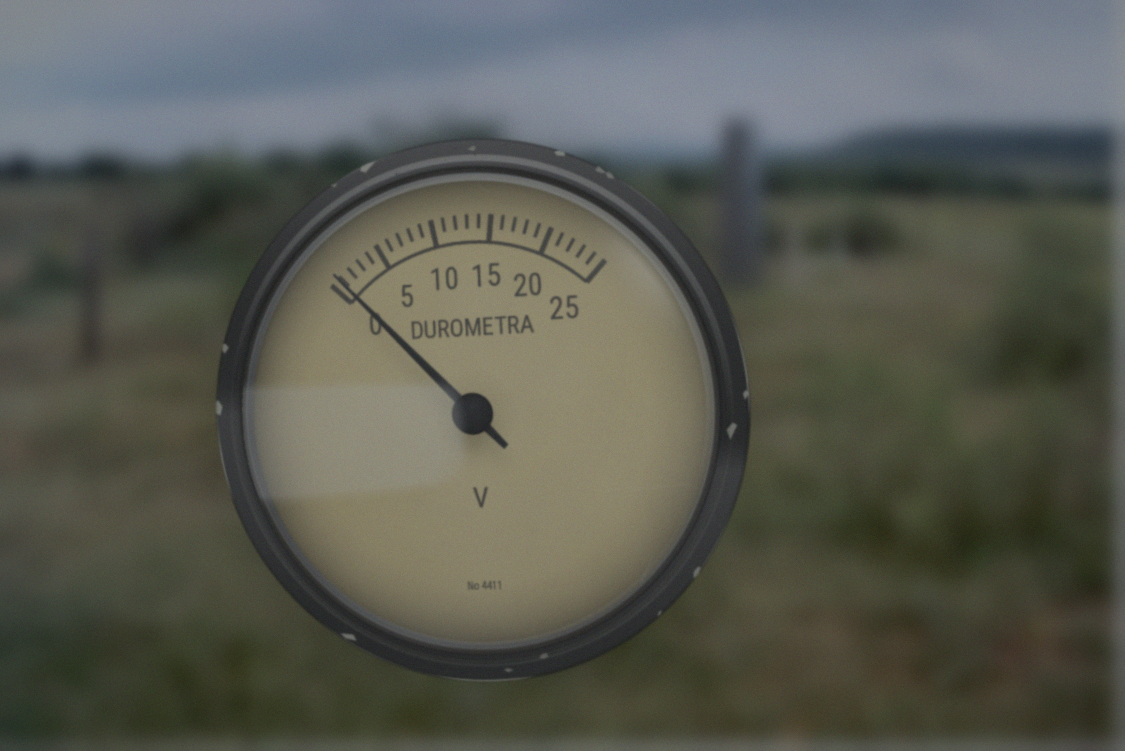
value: 1,V
